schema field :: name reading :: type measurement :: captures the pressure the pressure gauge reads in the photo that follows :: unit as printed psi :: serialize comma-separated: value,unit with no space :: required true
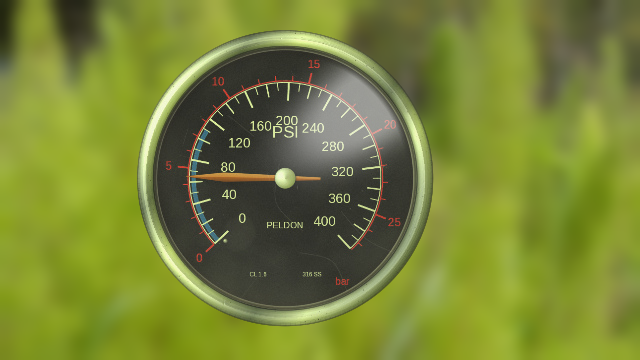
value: 65,psi
